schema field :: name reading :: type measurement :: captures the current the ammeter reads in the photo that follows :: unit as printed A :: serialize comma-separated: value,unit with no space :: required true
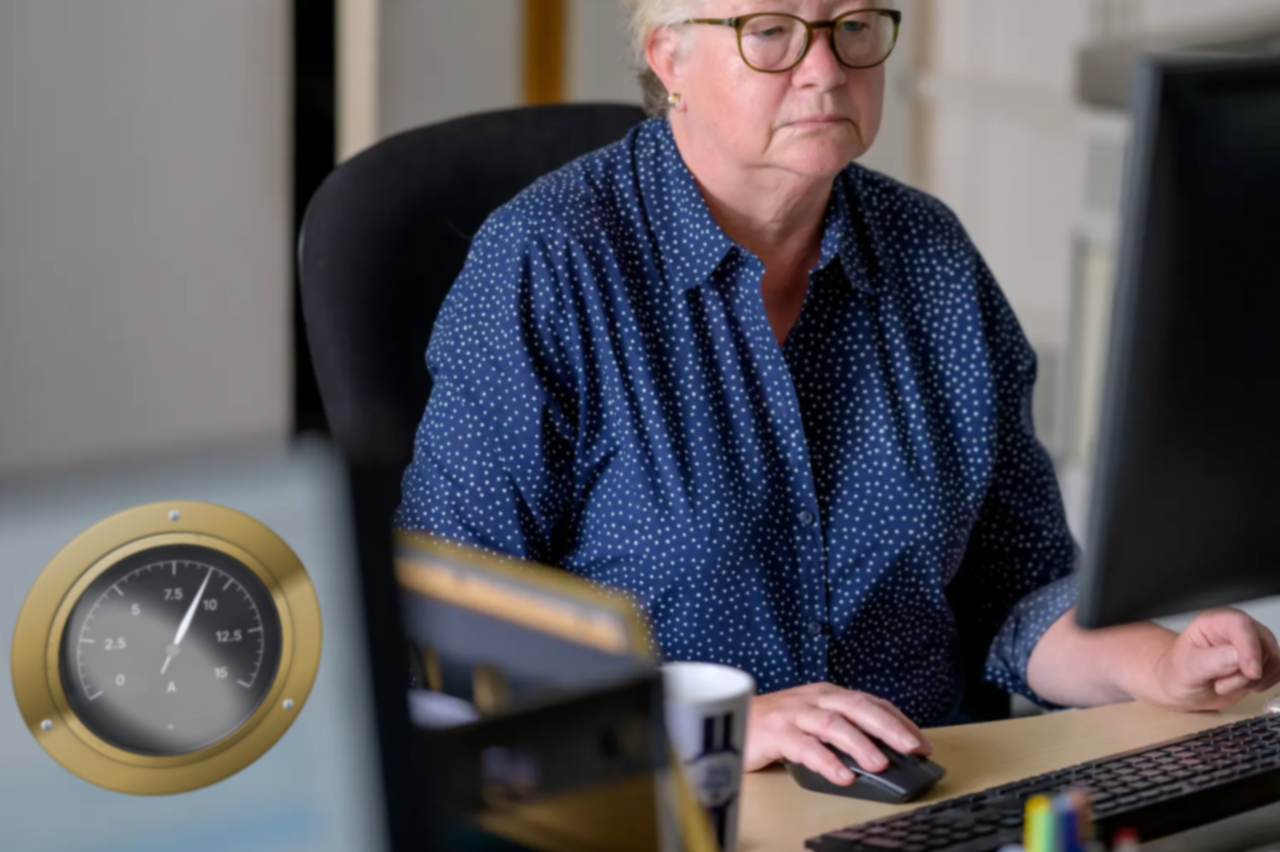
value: 9,A
